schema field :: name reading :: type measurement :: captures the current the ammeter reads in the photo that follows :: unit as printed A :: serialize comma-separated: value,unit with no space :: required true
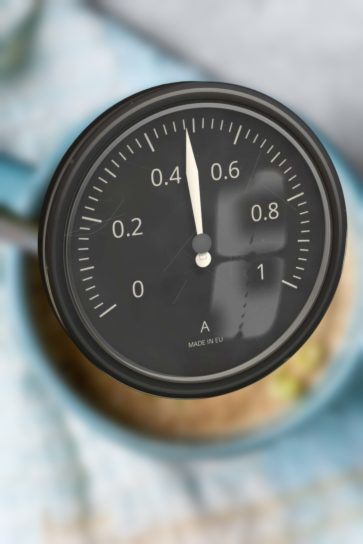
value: 0.48,A
